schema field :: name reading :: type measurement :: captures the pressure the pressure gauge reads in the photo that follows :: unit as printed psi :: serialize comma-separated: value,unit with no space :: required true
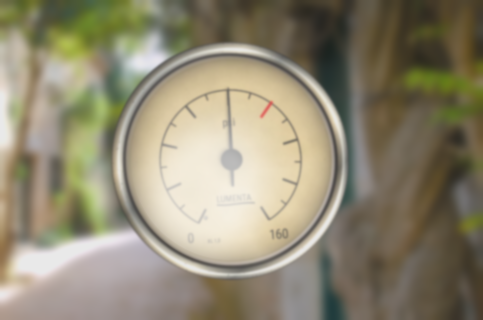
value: 80,psi
